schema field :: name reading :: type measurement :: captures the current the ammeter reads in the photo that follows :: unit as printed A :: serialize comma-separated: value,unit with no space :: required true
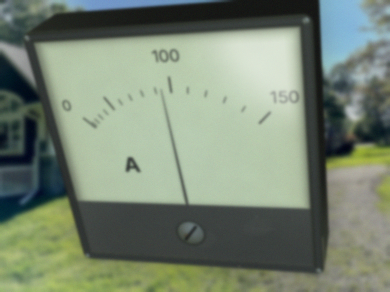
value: 95,A
